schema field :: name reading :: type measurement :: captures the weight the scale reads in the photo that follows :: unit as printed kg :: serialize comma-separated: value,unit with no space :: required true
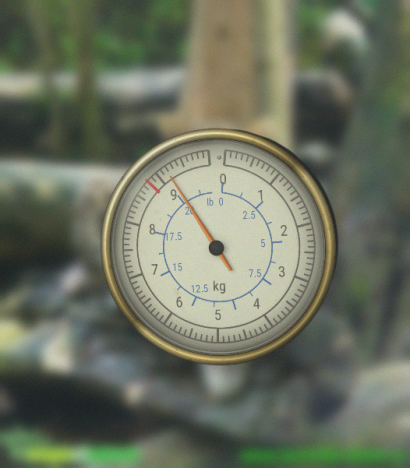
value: 9.2,kg
